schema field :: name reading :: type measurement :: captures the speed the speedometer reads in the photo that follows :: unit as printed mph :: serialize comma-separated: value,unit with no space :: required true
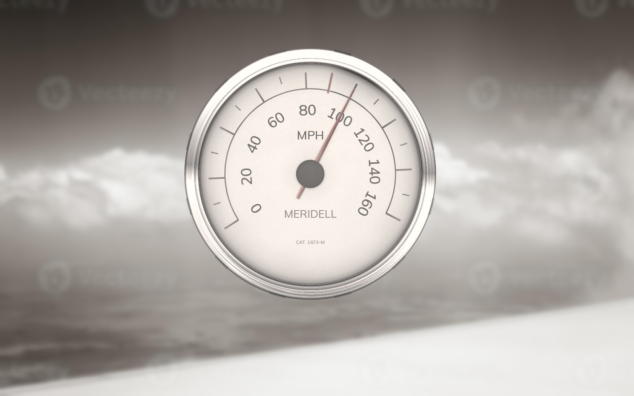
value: 100,mph
